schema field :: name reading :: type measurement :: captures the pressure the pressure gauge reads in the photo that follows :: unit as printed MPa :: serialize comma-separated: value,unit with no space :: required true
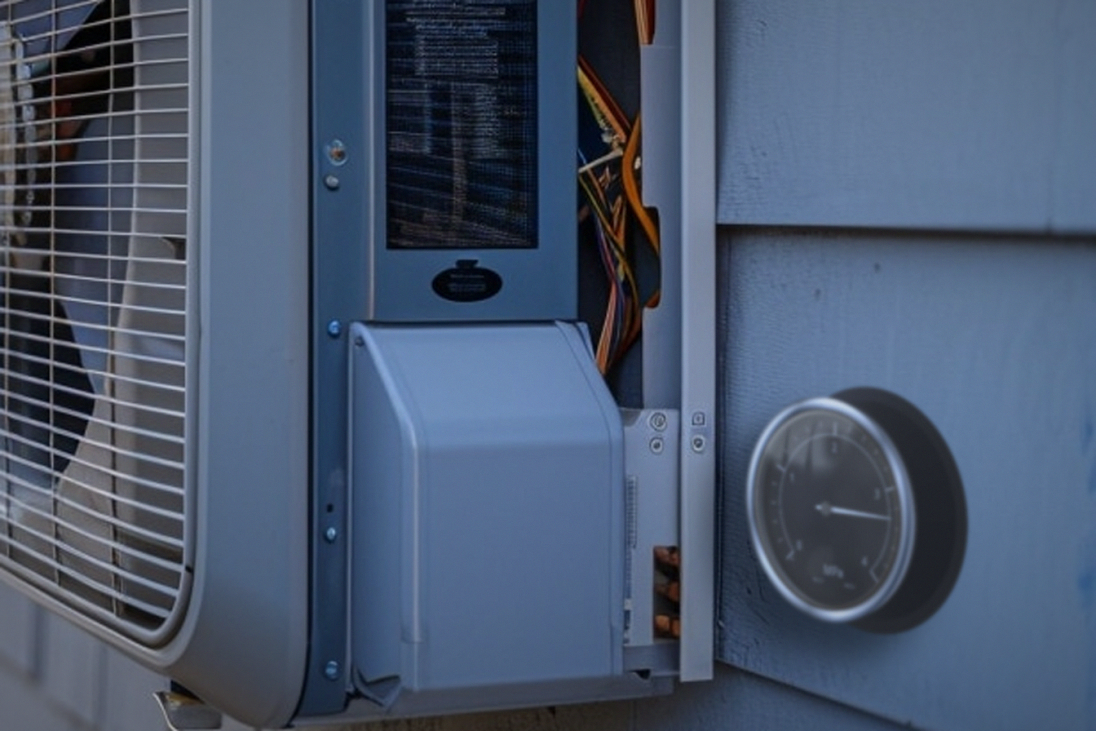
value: 3.3,MPa
